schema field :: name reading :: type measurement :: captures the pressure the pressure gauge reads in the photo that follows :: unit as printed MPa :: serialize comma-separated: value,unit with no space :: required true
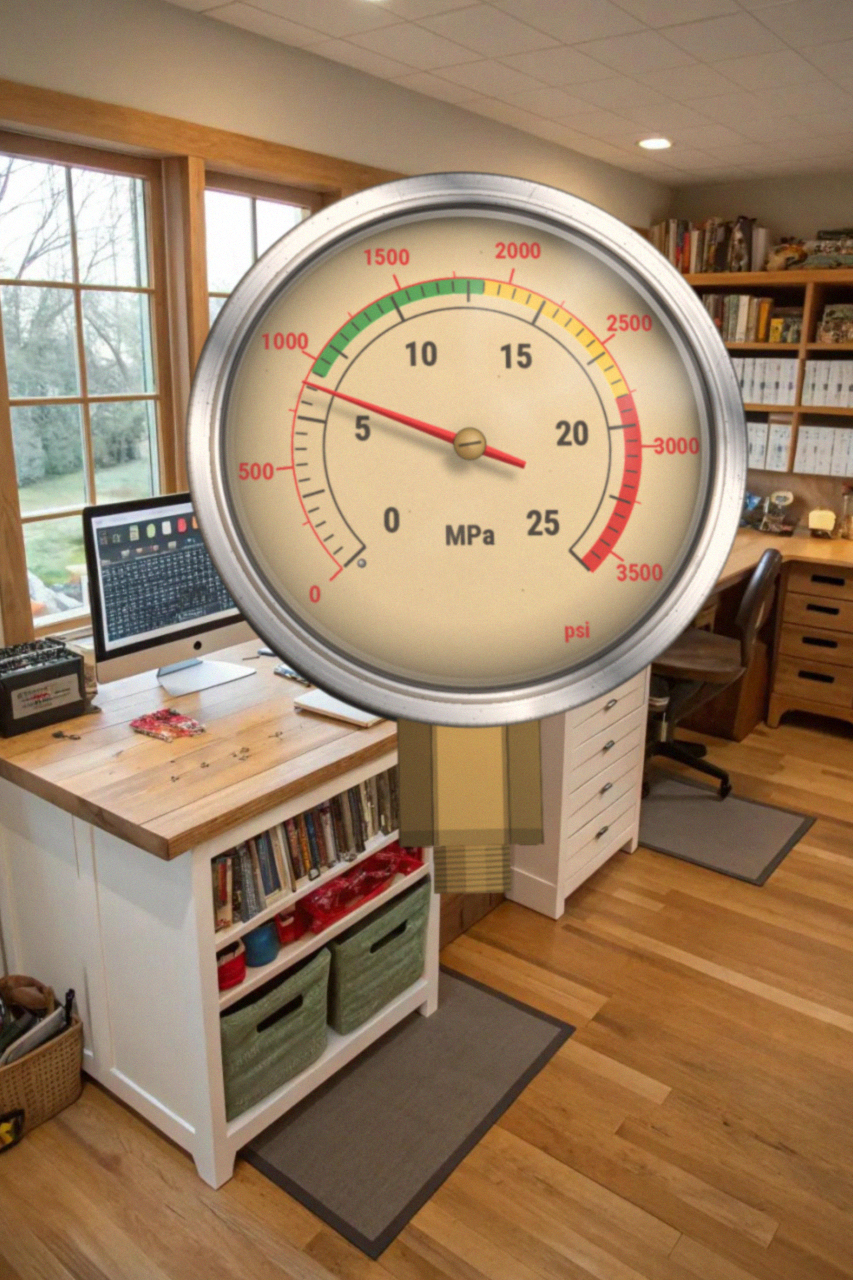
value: 6,MPa
